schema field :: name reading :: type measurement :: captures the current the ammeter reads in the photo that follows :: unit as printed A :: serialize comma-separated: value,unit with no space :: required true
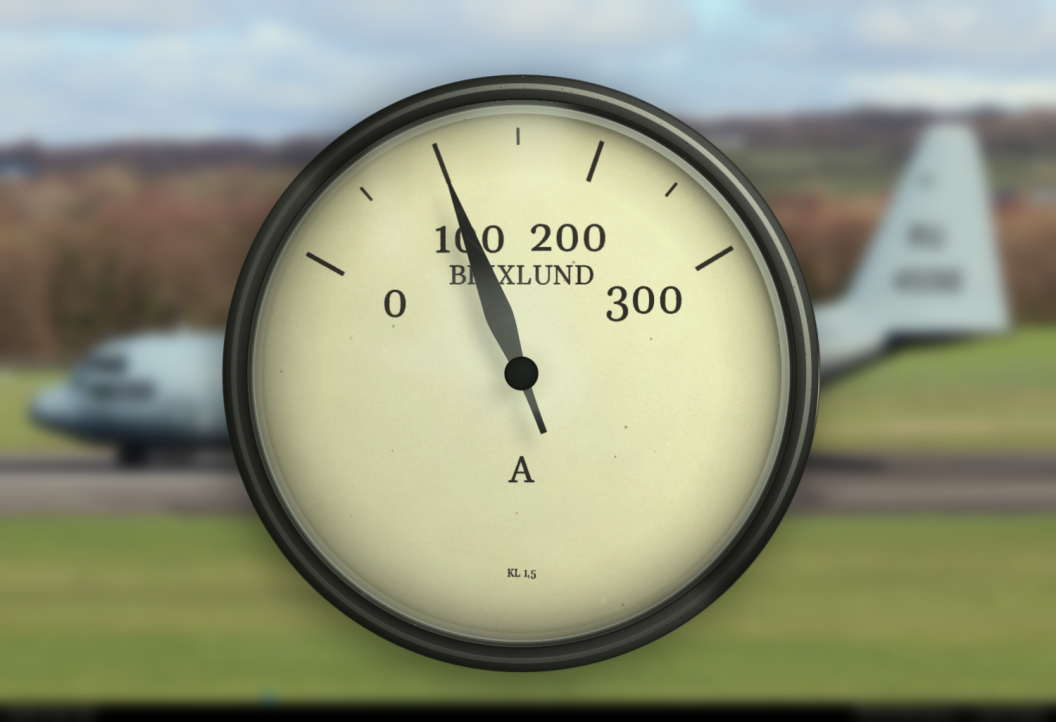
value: 100,A
